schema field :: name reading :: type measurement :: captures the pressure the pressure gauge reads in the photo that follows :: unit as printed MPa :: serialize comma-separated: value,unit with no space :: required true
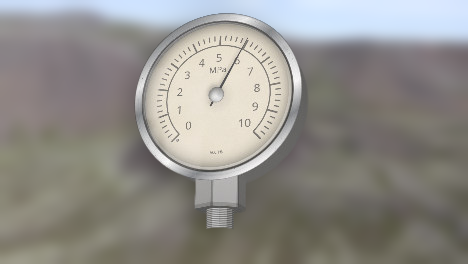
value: 6,MPa
